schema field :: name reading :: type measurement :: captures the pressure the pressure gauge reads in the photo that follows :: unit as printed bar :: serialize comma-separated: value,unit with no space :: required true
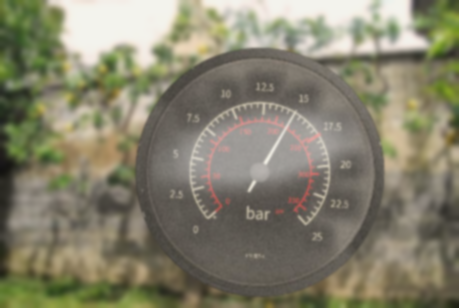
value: 15,bar
